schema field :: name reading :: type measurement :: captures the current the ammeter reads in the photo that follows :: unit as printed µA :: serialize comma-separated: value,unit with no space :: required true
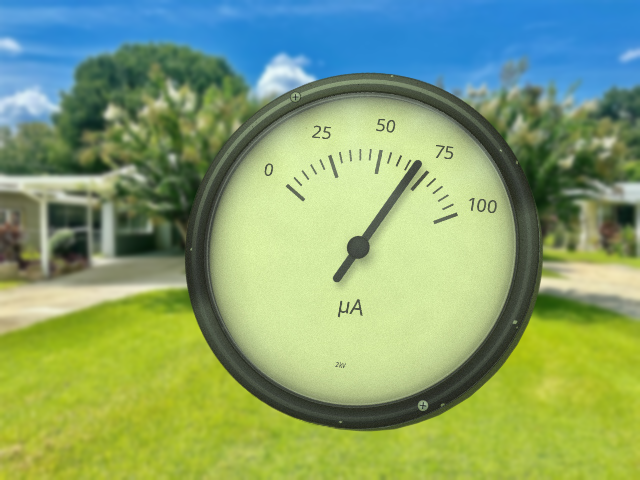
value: 70,µA
